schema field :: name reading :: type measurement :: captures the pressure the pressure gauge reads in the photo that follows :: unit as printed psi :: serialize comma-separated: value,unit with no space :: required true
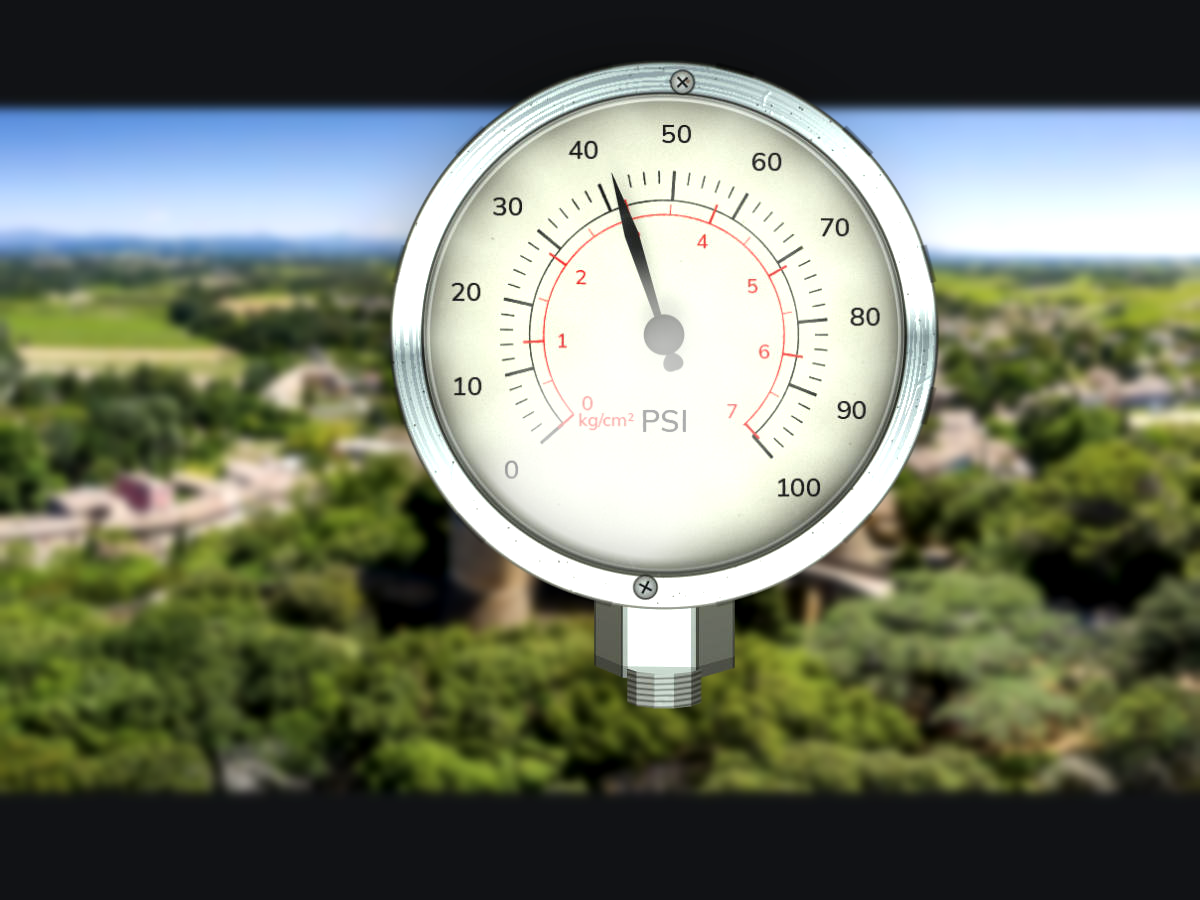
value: 42,psi
